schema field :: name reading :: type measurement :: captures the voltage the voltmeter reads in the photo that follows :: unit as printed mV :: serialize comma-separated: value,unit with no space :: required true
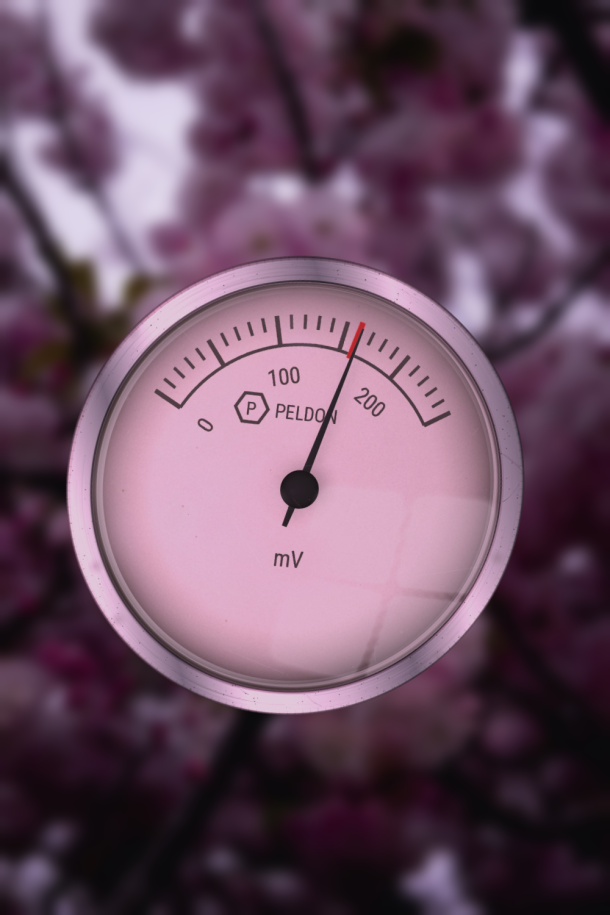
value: 160,mV
